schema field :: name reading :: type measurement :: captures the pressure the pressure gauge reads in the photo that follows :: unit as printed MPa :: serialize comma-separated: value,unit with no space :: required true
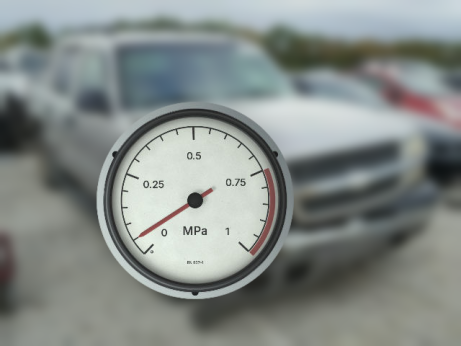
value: 0.05,MPa
